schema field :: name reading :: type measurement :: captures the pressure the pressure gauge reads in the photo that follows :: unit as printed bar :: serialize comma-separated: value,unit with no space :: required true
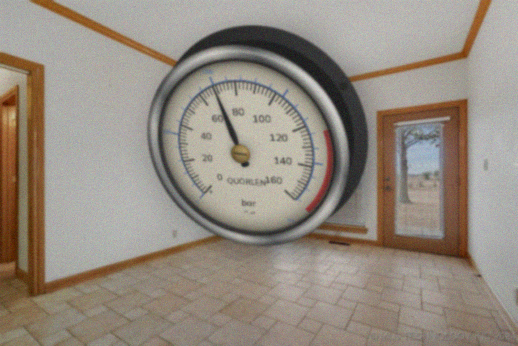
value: 70,bar
